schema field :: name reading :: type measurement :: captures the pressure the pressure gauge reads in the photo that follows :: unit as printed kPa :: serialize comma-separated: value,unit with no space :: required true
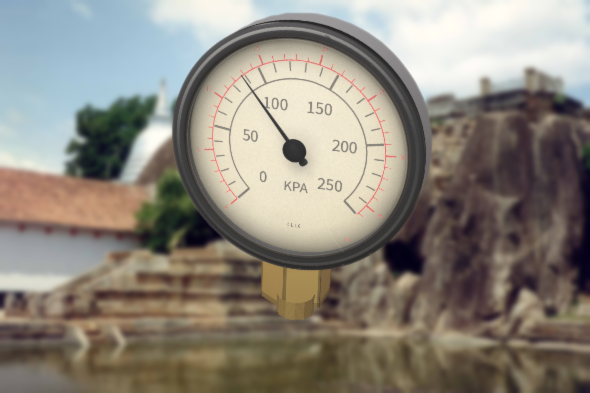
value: 90,kPa
